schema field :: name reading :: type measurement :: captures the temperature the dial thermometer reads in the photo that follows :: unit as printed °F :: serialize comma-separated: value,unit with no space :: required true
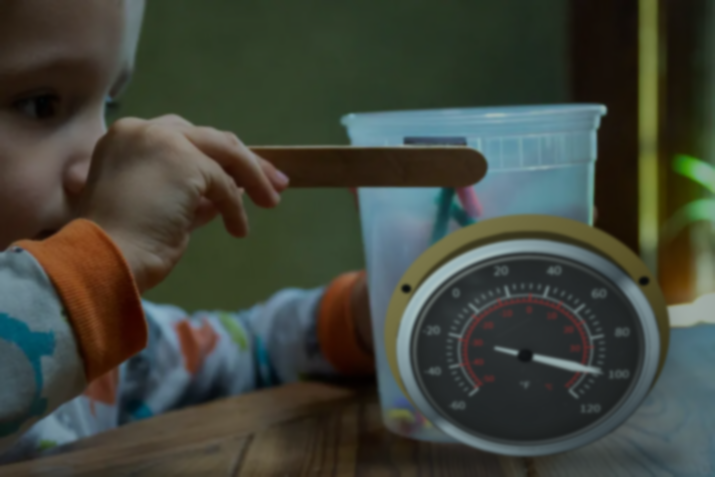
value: 100,°F
